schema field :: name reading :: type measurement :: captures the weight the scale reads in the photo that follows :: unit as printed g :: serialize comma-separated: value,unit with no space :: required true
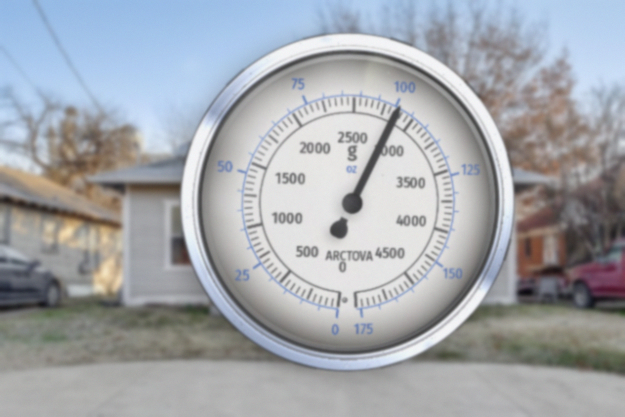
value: 2850,g
